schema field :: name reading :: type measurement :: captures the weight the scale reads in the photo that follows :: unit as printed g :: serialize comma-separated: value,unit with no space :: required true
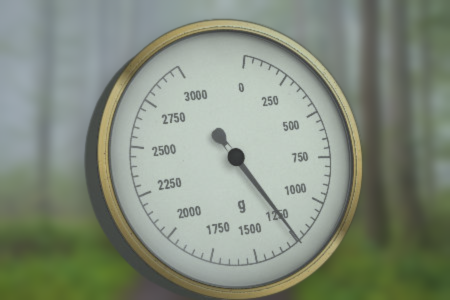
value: 1250,g
